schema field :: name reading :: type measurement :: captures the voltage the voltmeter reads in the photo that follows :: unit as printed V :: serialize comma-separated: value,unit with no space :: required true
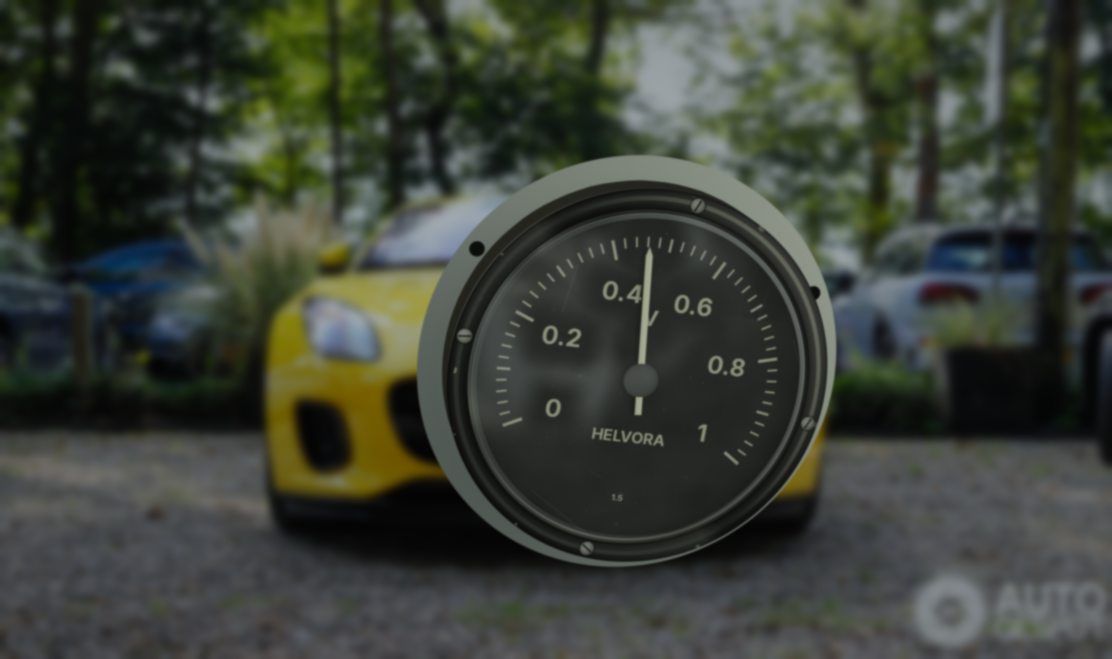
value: 0.46,V
